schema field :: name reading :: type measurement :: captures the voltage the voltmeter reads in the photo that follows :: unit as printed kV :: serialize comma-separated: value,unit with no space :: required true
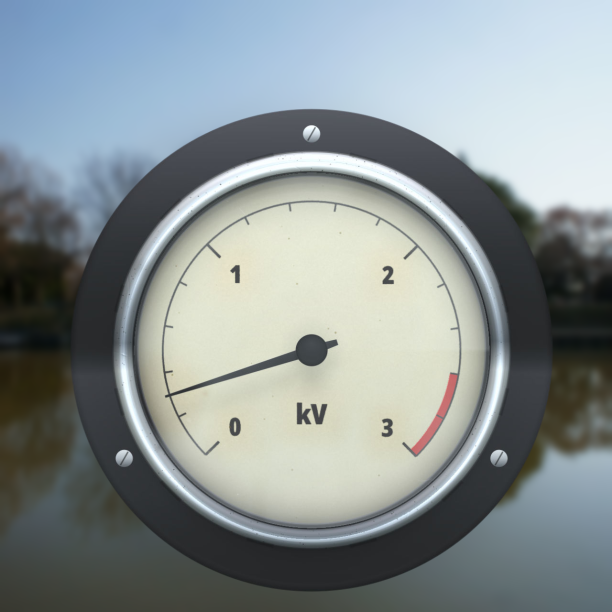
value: 0.3,kV
